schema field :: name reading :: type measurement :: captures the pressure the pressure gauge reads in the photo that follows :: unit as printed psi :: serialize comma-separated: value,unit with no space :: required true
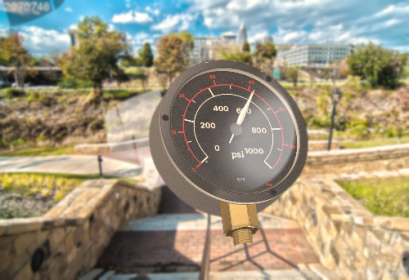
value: 600,psi
